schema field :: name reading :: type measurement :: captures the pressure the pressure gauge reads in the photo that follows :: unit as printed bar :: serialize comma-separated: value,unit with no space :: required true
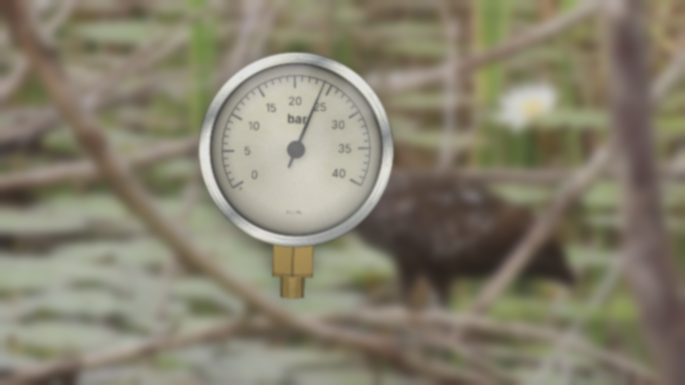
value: 24,bar
